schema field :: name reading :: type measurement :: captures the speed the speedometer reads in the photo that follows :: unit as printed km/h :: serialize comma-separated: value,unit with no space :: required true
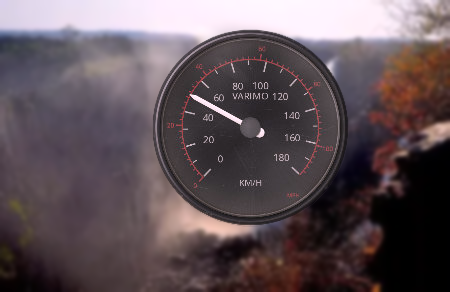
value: 50,km/h
